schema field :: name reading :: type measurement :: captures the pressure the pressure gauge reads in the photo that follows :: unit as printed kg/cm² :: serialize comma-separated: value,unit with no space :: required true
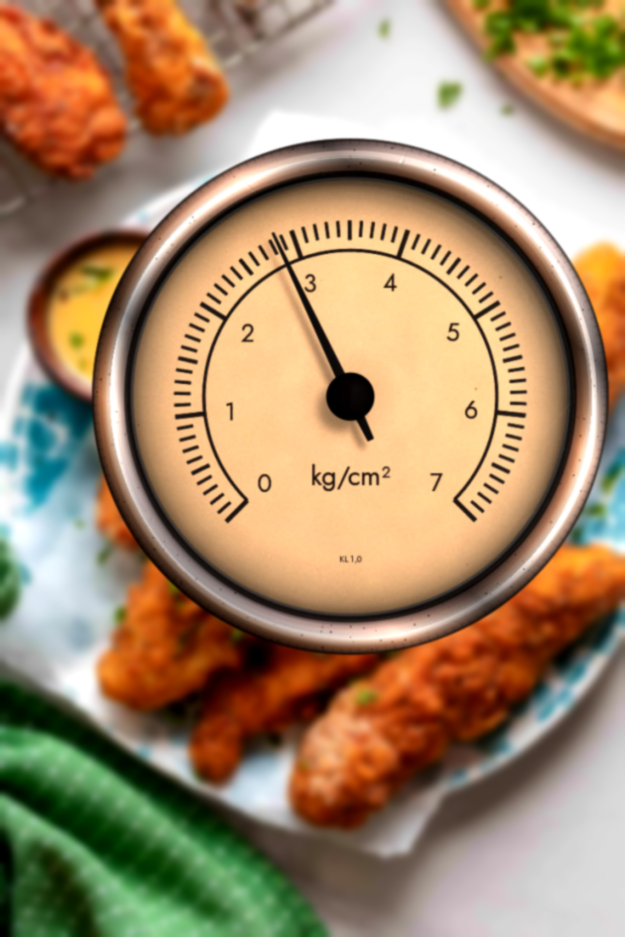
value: 2.85,kg/cm²
